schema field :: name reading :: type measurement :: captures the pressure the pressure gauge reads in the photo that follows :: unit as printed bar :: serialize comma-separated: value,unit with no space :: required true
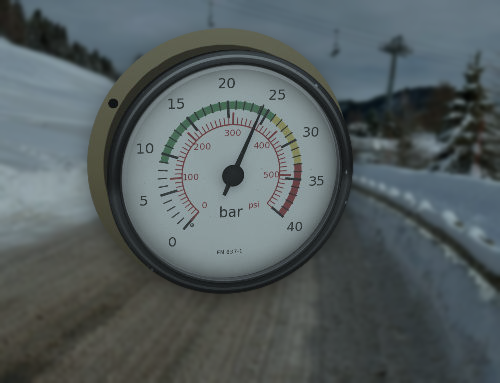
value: 24,bar
